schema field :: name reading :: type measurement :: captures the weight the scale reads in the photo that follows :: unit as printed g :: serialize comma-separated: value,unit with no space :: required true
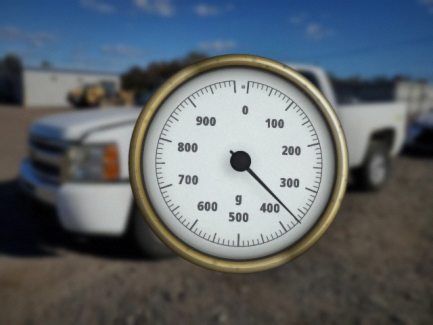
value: 370,g
